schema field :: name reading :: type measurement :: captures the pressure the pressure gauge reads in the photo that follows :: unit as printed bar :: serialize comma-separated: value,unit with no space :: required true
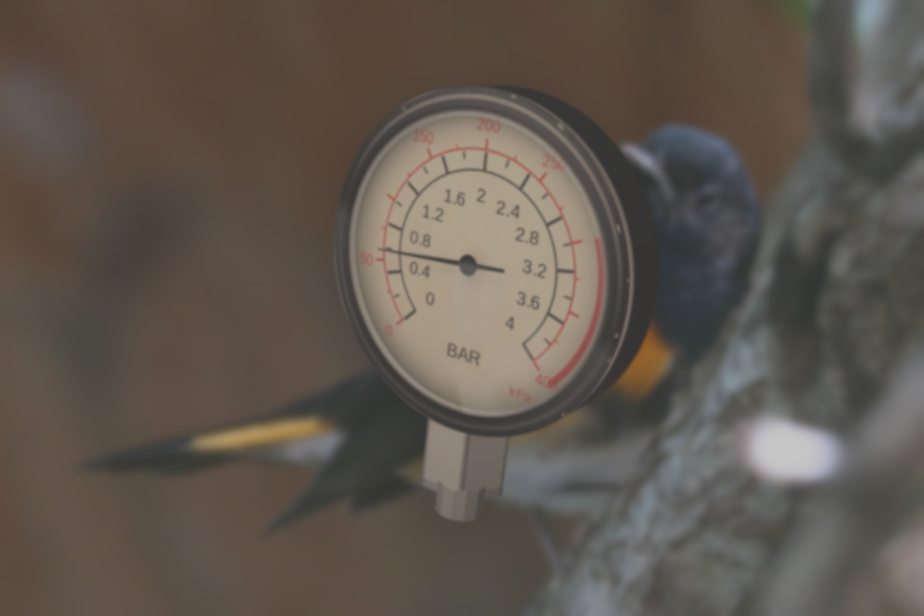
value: 0.6,bar
